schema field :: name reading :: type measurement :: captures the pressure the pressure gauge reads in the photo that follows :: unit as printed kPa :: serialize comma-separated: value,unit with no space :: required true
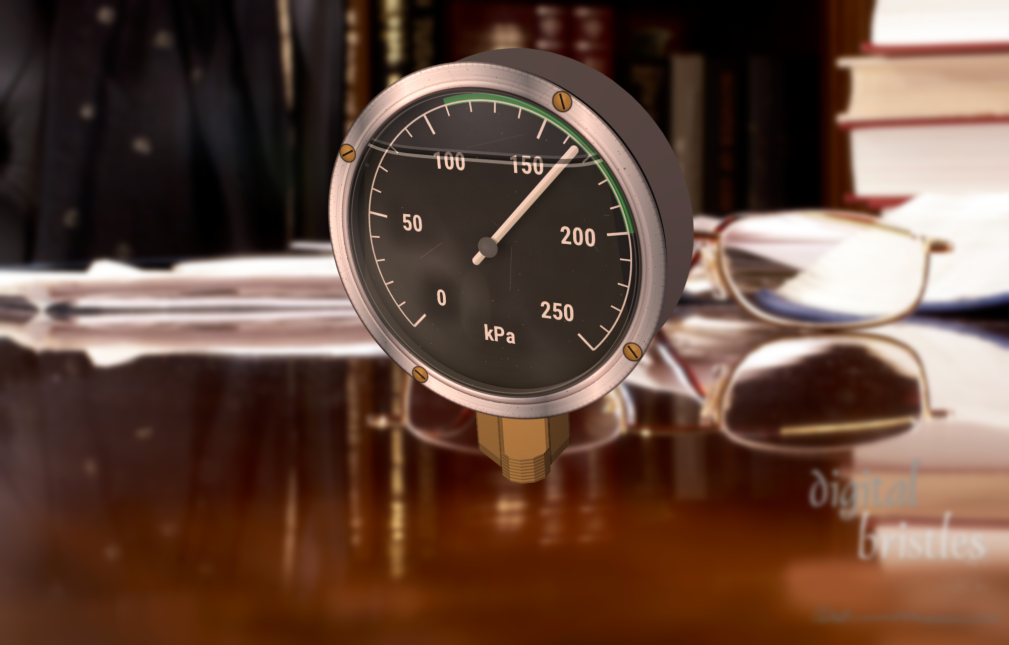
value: 165,kPa
